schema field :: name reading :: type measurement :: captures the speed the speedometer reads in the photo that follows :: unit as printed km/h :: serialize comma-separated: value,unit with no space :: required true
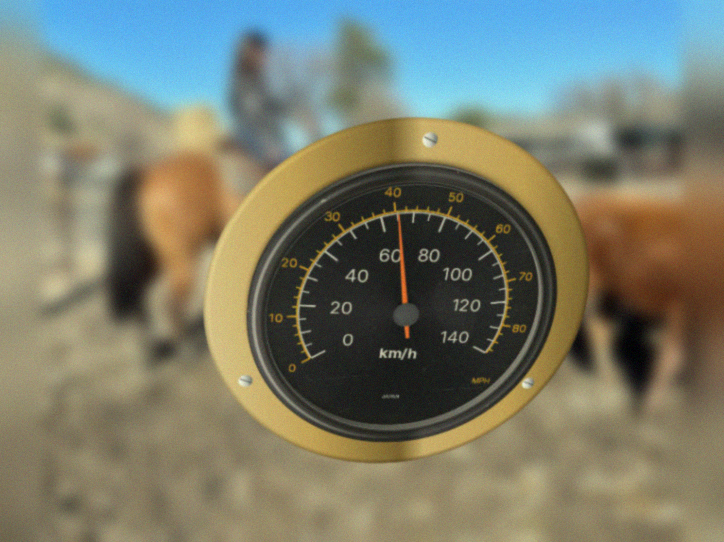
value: 65,km/h
